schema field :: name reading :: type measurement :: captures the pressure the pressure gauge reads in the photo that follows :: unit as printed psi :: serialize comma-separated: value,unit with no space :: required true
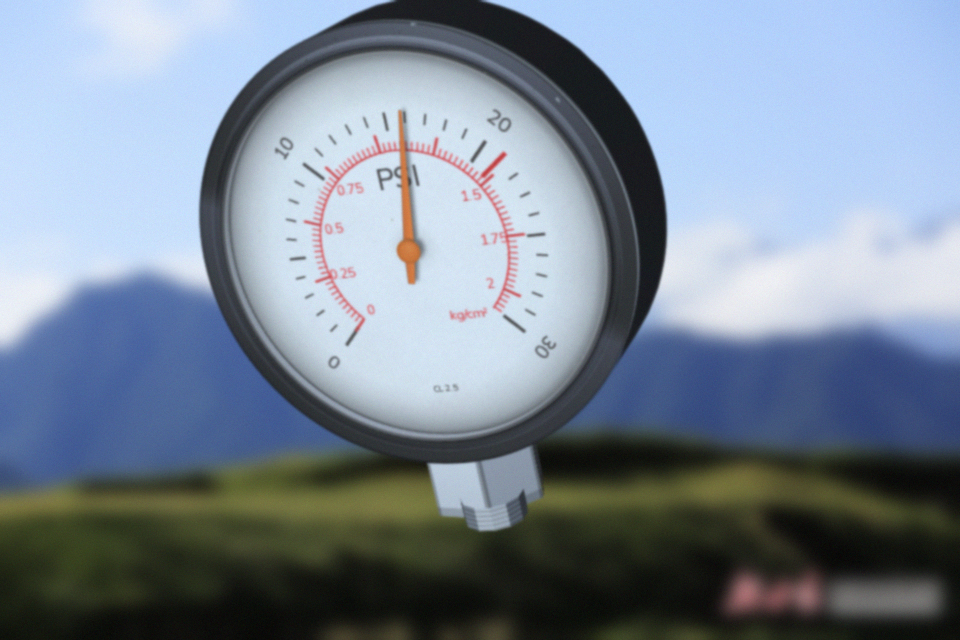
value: 16,psi
